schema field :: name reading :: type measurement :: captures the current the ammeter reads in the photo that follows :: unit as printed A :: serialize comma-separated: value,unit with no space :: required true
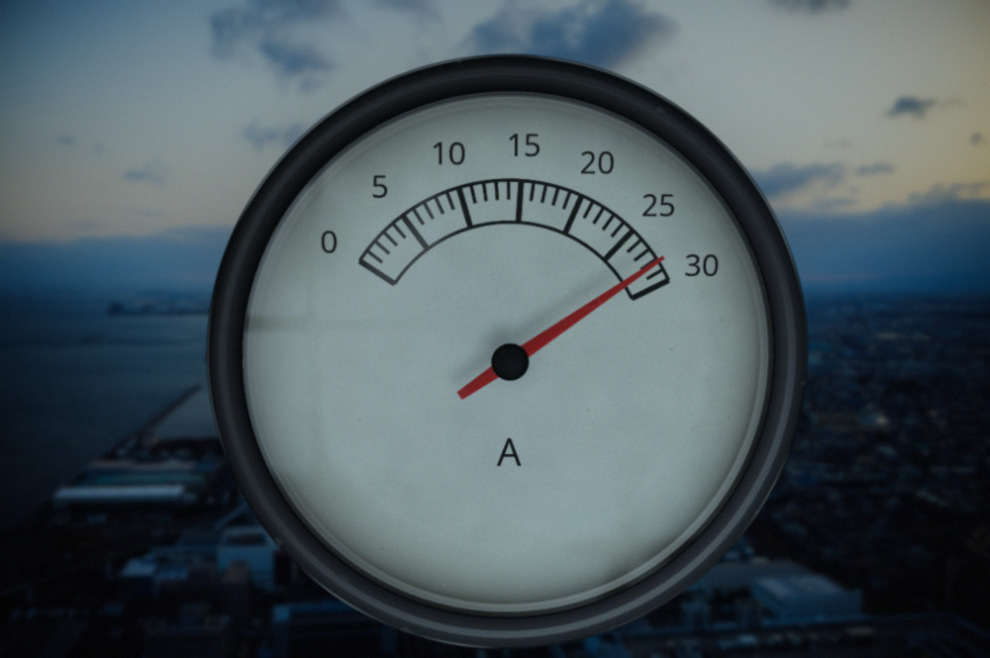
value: 28,A
